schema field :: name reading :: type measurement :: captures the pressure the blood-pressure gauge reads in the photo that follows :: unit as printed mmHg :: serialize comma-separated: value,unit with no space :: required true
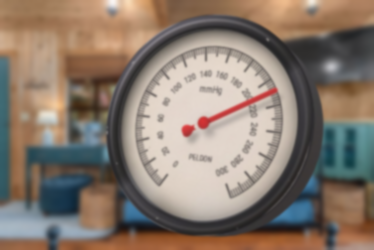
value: 210,mmHg
